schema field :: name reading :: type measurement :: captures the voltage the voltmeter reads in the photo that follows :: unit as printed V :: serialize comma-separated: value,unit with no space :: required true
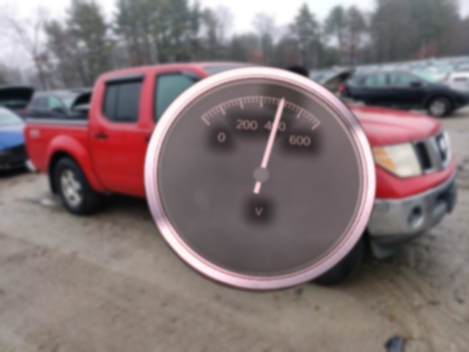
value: 400,V
